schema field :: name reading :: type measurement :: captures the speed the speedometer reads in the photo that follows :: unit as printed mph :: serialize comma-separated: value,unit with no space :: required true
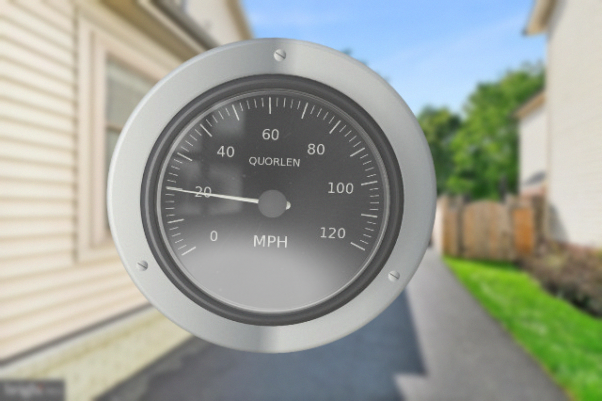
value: 20,mph
